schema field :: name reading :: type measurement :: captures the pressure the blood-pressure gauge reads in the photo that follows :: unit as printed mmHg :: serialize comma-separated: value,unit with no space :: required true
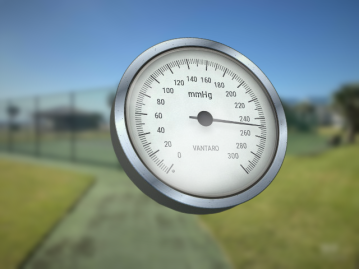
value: 250,mmHg
